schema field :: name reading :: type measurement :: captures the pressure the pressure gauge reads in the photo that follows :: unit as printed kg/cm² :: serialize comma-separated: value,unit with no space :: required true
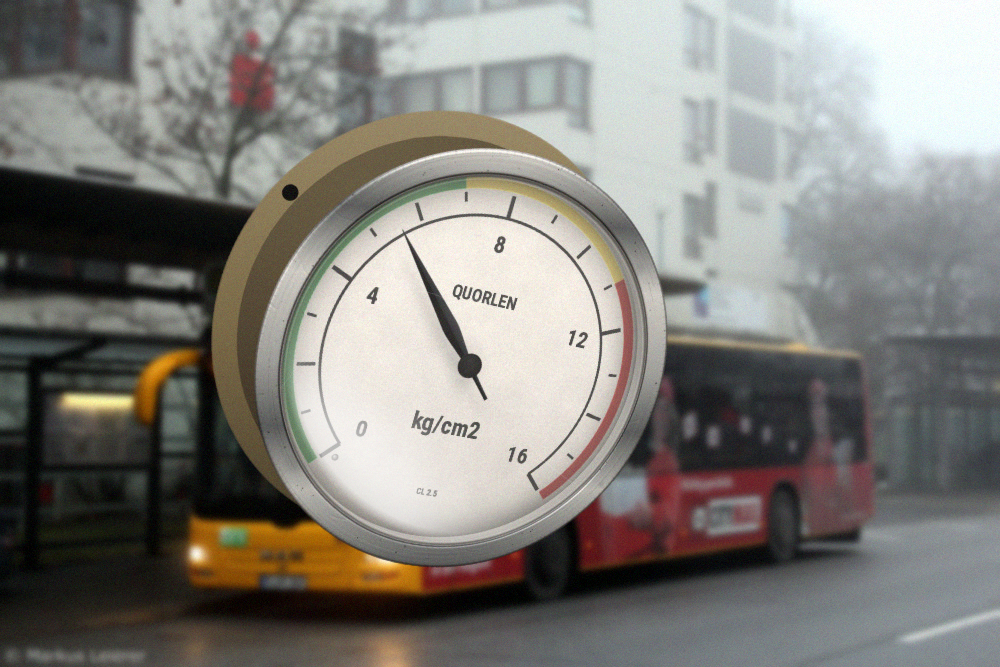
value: 5.5,kg/cm²
